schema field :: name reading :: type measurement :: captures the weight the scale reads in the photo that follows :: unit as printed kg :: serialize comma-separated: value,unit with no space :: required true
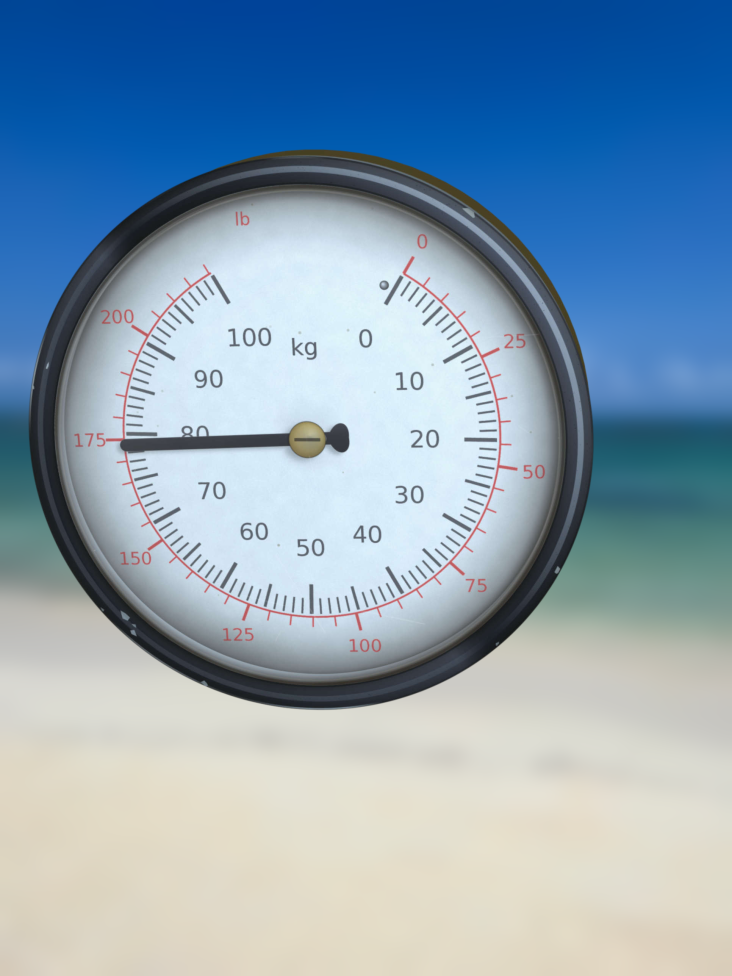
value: 79,kg
